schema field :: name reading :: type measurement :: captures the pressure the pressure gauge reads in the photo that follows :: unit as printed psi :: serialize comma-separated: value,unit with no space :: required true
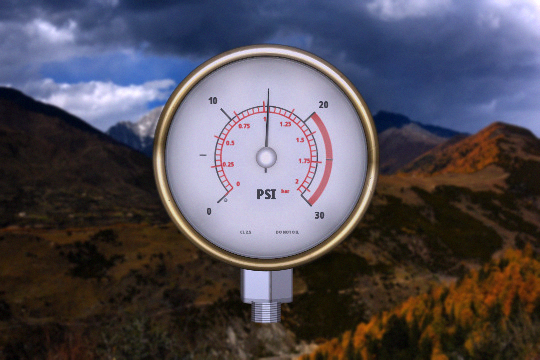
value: 15,psi
